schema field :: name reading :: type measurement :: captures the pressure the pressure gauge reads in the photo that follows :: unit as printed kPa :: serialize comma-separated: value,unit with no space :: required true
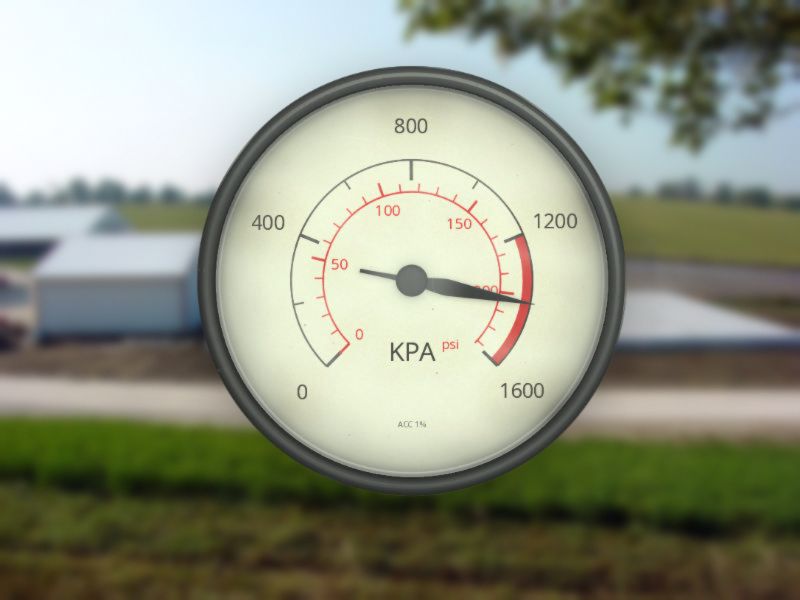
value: 1400,kPa
